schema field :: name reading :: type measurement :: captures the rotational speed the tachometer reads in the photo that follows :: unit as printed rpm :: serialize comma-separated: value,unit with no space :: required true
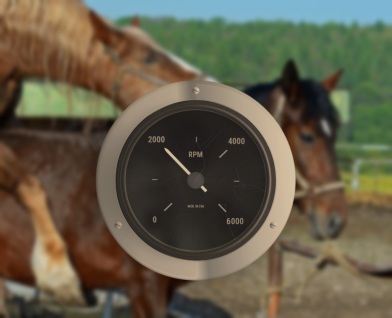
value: 2000,rpm
